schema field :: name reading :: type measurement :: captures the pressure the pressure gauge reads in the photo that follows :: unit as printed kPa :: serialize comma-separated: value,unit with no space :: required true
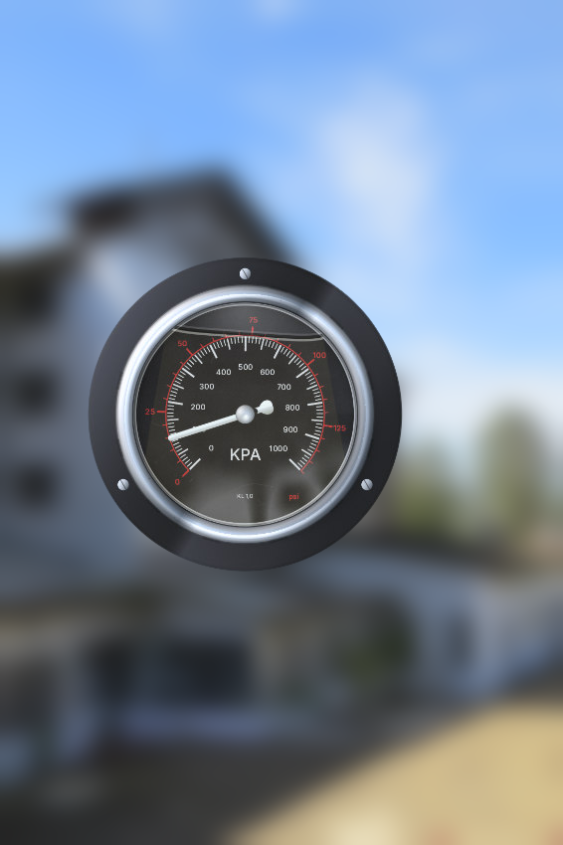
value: 100,kPa
